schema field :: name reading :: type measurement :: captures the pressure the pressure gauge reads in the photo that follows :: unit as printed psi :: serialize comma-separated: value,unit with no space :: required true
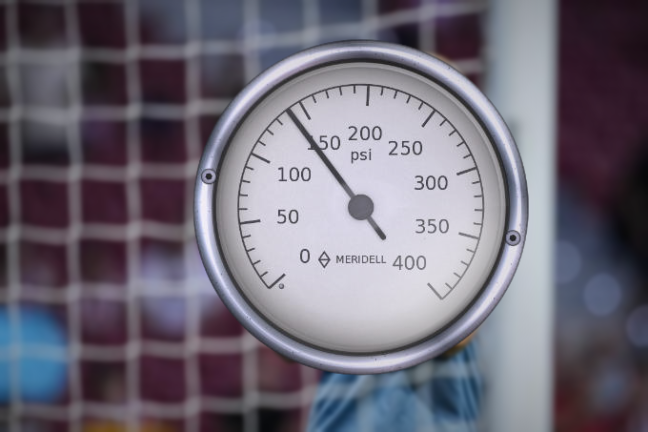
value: 140,psi
